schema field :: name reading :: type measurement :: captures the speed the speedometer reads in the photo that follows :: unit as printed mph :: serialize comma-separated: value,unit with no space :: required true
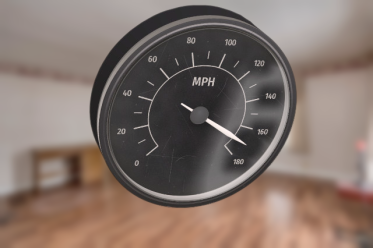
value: 170,mph
